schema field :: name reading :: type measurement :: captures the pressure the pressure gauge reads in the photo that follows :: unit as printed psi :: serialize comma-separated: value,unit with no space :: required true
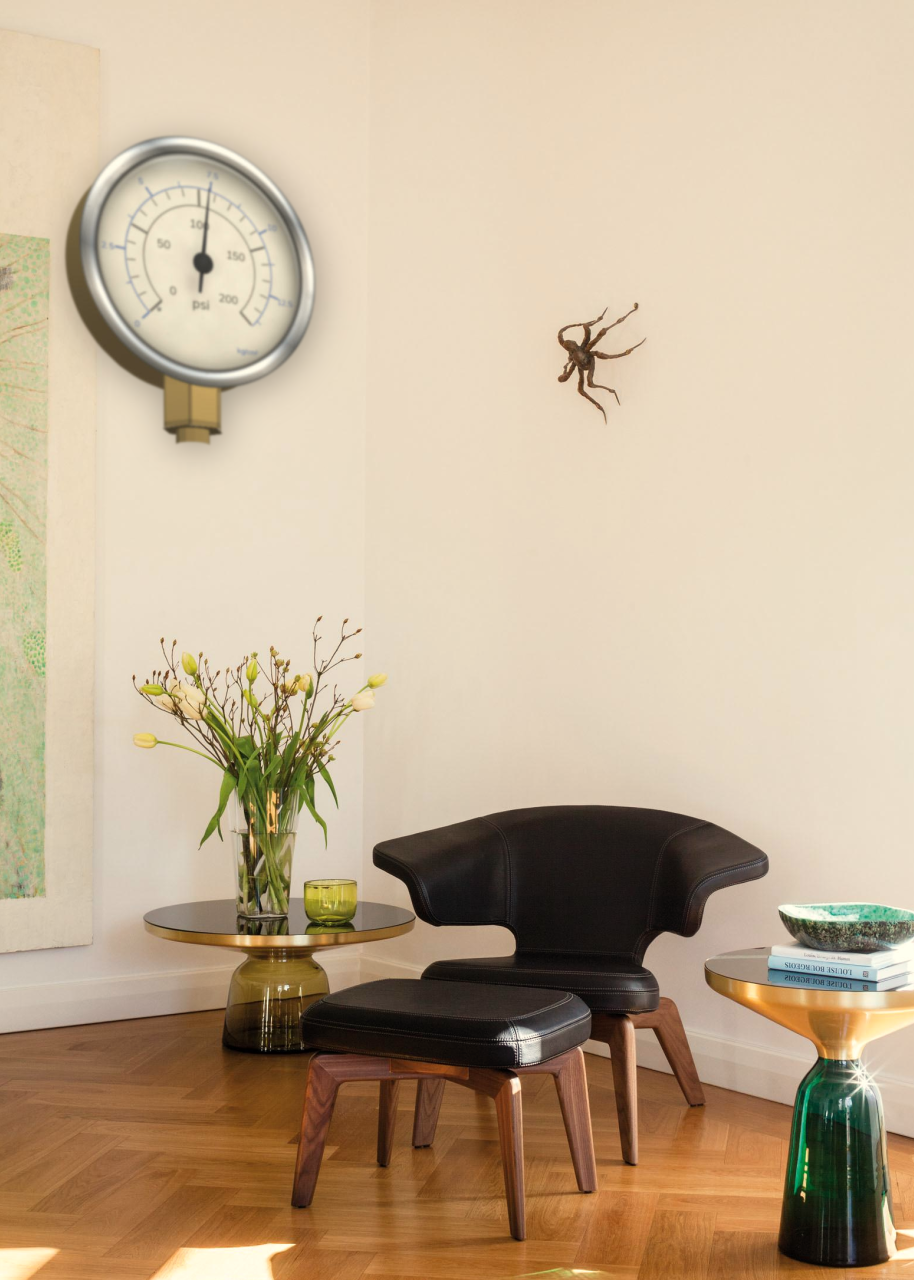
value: 105,psi
